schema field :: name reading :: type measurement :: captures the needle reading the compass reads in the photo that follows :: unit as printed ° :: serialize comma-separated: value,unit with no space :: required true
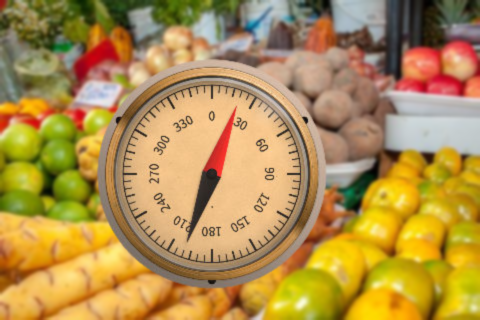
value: 20,°
